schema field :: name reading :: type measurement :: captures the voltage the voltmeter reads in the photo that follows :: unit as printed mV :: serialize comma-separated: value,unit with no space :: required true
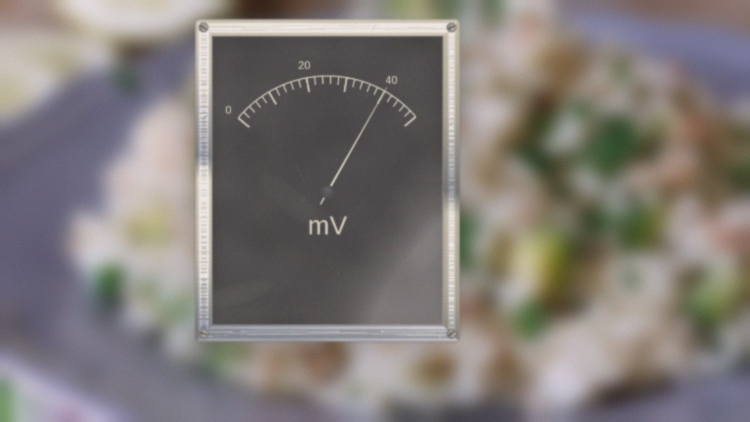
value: 40,mV
